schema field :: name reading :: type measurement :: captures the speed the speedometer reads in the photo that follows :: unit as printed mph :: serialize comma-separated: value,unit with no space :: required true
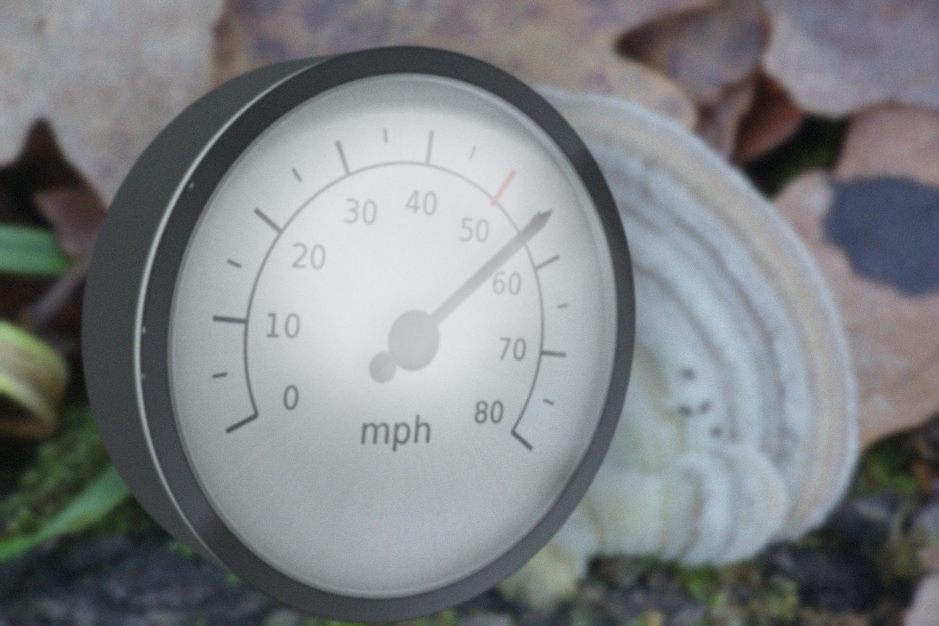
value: 55,mph
